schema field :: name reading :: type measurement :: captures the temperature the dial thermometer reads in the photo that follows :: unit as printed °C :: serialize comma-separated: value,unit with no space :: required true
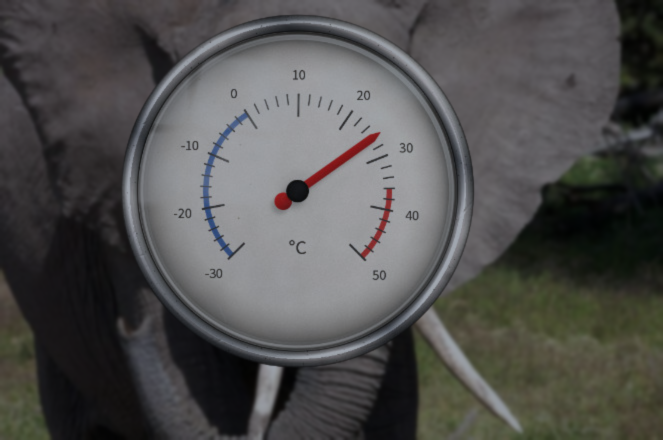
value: 26,°C
